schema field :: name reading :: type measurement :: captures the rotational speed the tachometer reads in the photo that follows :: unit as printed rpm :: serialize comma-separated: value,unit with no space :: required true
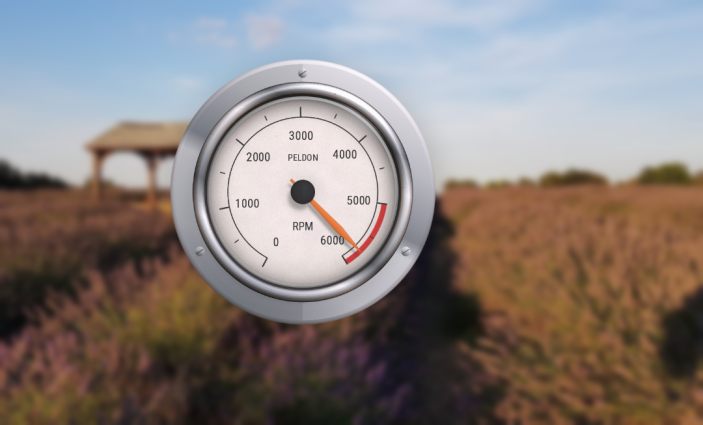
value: 5750,rpm
